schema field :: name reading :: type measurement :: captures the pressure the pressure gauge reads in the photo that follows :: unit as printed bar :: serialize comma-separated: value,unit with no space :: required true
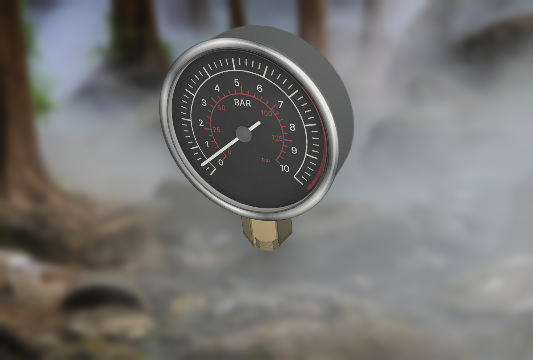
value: 0.4,bar
